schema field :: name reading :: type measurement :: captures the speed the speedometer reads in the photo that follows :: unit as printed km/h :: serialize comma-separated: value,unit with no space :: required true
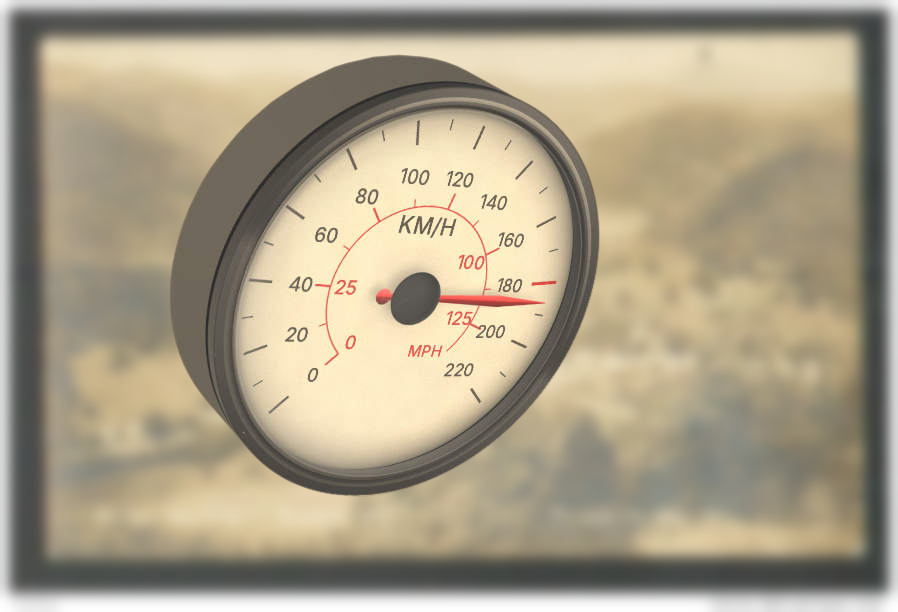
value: 185,km/h
